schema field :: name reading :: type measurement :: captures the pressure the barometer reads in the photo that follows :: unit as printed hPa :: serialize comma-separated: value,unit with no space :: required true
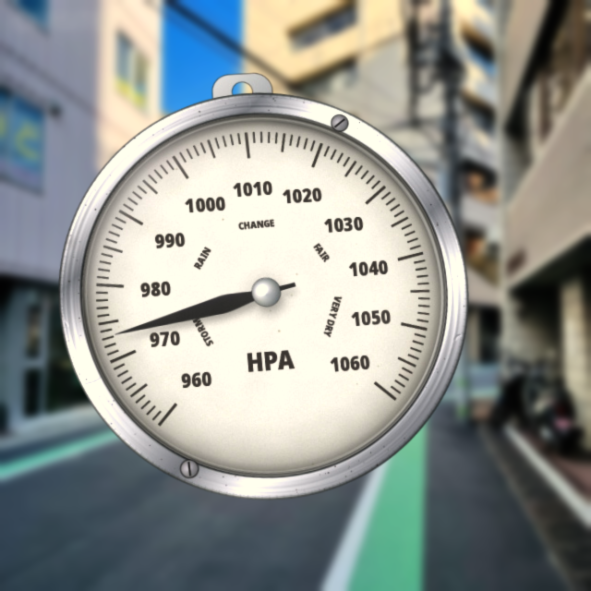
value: 973,hPa
